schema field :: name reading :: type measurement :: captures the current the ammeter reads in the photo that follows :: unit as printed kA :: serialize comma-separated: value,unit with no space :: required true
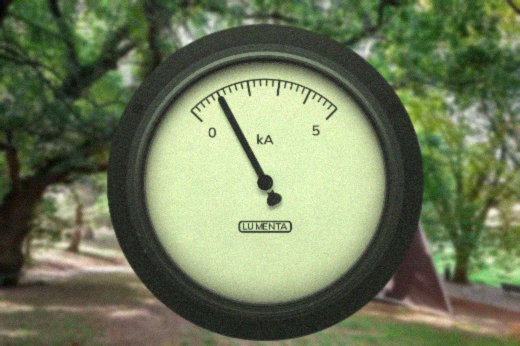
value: 1,kA
